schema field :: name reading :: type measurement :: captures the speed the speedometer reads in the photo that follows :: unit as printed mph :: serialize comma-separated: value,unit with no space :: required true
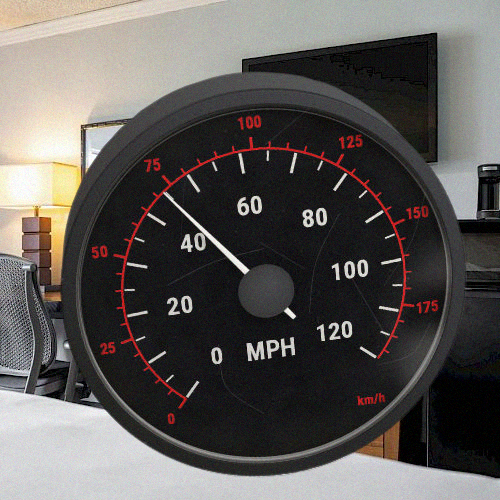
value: 45,mph
